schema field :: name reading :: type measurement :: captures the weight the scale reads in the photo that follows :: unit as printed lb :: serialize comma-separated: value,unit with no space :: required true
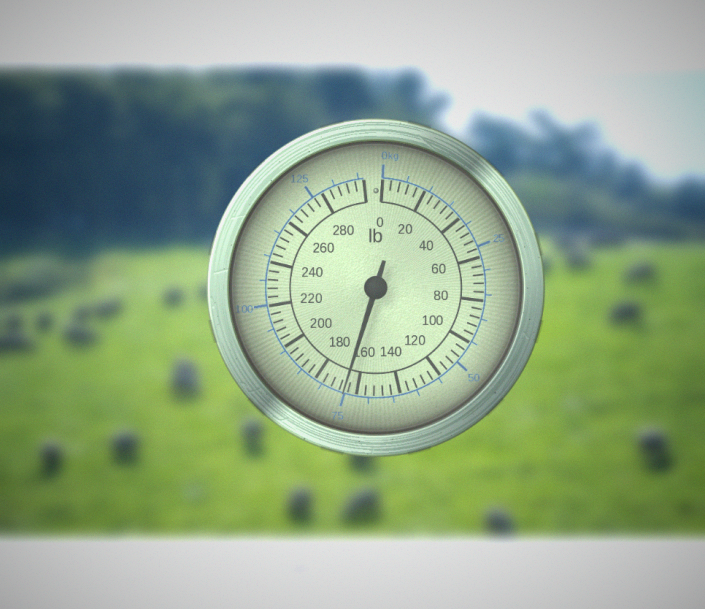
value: 166,lb
